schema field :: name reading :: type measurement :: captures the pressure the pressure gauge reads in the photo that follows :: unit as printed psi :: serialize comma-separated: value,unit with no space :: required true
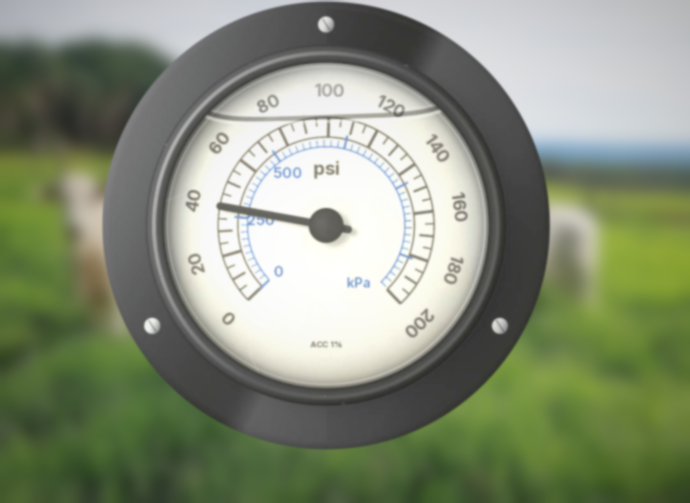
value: 40,psi
